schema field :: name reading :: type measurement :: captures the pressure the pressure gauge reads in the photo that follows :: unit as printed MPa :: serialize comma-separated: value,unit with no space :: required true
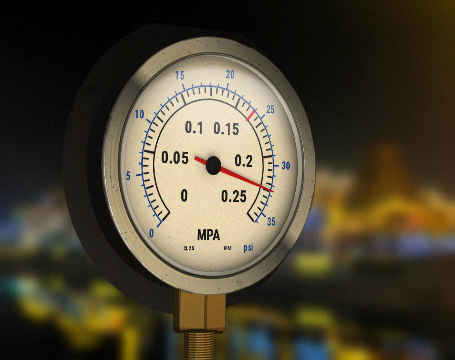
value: 0.225,MPa
